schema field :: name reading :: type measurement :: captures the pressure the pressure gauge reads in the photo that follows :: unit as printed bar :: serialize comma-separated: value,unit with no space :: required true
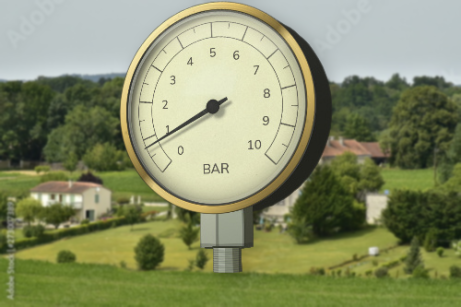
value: 0.75,bar
